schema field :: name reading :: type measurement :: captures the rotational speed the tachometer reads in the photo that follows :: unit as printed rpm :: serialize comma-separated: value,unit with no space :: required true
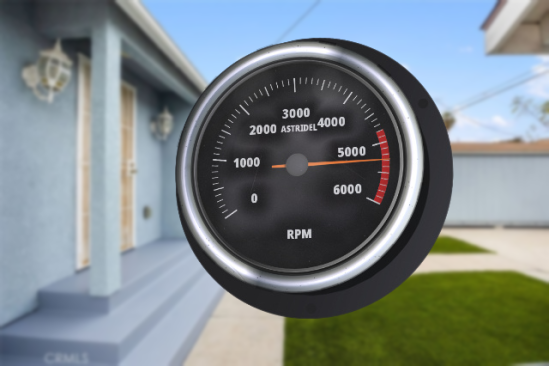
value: 5300,rpm
